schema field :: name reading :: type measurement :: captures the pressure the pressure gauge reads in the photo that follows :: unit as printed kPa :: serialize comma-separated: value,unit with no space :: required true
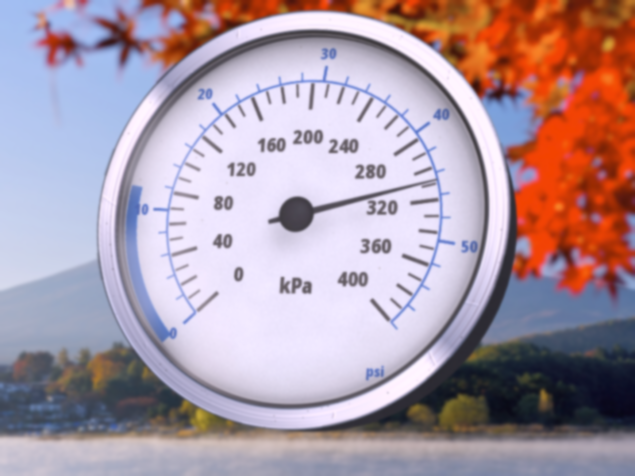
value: 310,kPa
